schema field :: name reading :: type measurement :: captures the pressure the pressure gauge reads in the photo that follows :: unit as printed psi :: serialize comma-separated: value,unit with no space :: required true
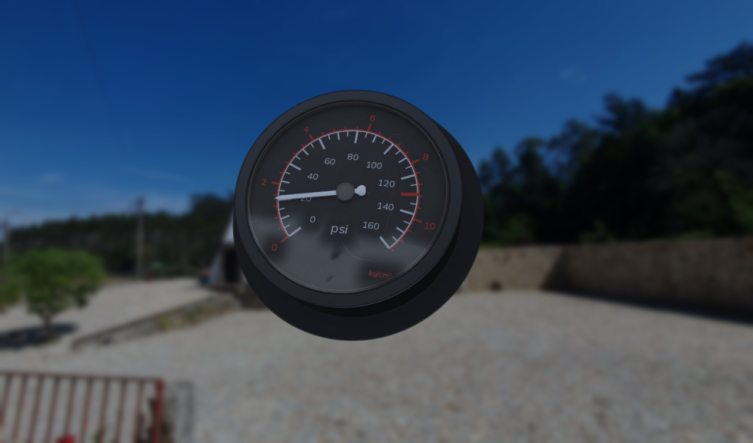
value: 20,psi
